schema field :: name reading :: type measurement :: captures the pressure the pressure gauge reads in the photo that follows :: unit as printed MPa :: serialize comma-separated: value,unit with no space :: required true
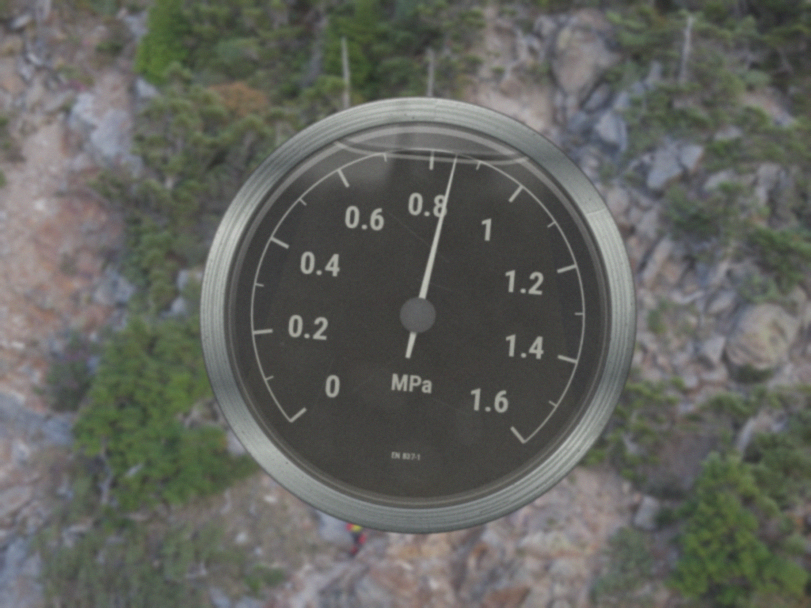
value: 0.85,MPa
